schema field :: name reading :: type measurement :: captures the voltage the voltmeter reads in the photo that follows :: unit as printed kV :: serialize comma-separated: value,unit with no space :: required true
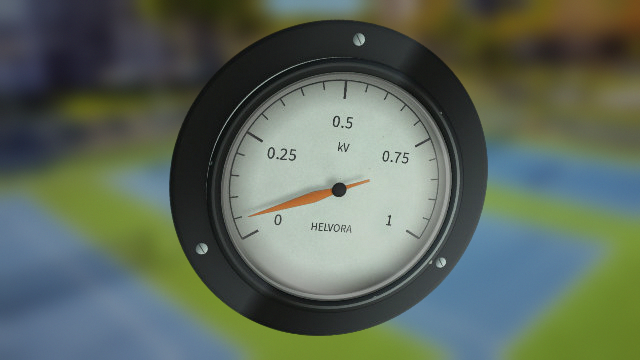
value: 0.05,kV
